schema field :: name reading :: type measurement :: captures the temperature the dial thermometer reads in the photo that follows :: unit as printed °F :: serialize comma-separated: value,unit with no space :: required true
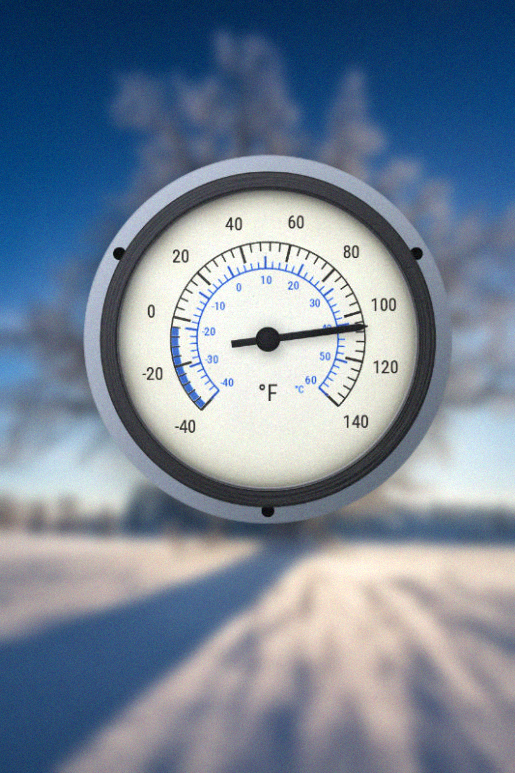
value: 106,°F
